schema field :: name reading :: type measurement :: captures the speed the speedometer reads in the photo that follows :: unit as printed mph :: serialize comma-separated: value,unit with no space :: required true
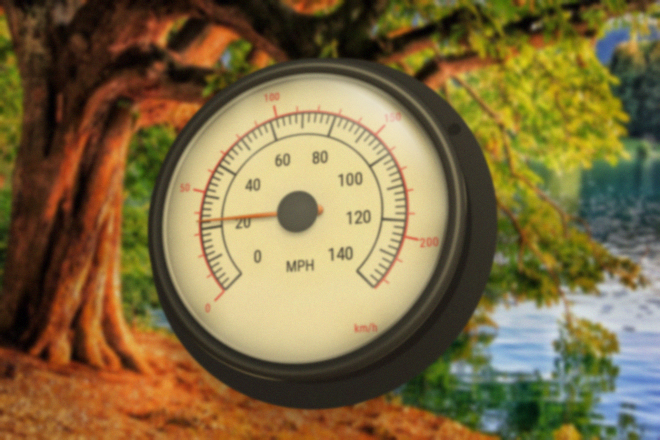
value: 22,mph
